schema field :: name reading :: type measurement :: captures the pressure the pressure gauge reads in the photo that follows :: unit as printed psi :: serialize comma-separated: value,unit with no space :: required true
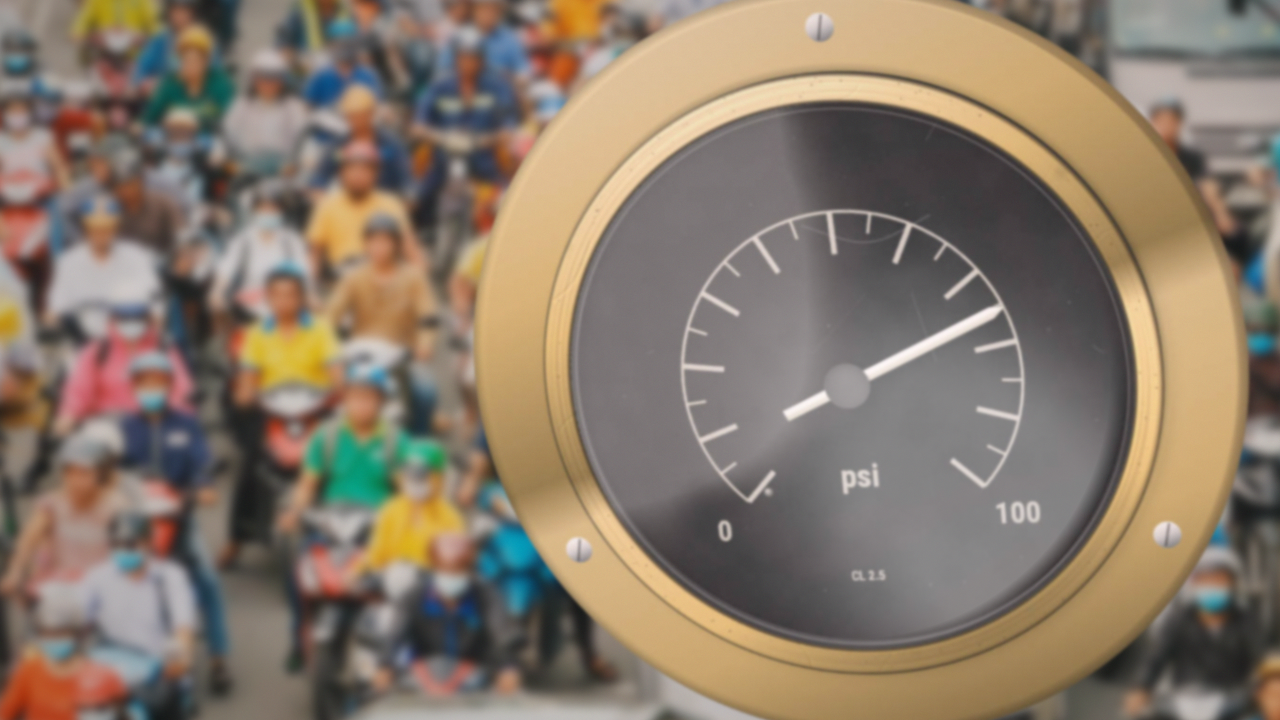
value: 75,psi
